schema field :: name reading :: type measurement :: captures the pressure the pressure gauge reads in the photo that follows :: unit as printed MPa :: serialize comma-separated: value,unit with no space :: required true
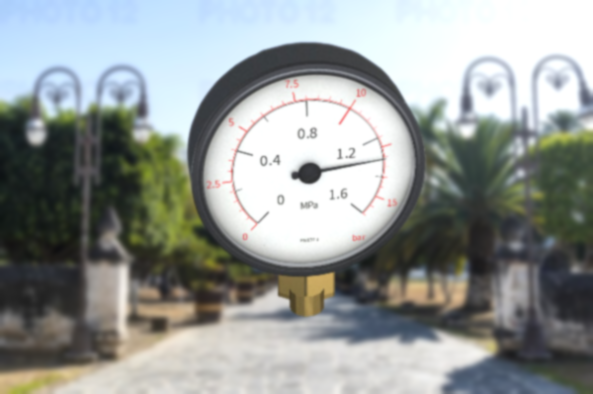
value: 1.3,MPa
